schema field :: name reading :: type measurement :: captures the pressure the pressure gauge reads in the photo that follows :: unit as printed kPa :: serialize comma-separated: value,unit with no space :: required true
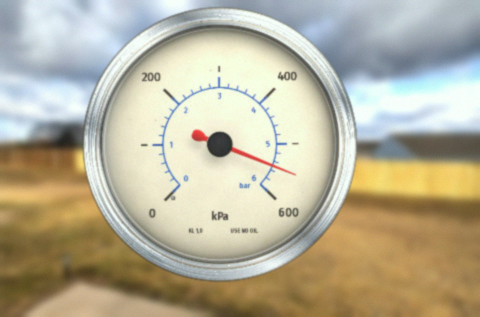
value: 550,kPa
